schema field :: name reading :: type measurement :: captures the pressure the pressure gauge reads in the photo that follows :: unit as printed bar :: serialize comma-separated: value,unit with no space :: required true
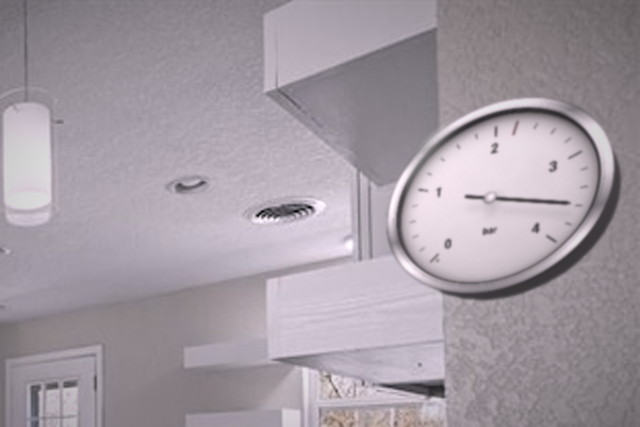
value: 3.6,bar
